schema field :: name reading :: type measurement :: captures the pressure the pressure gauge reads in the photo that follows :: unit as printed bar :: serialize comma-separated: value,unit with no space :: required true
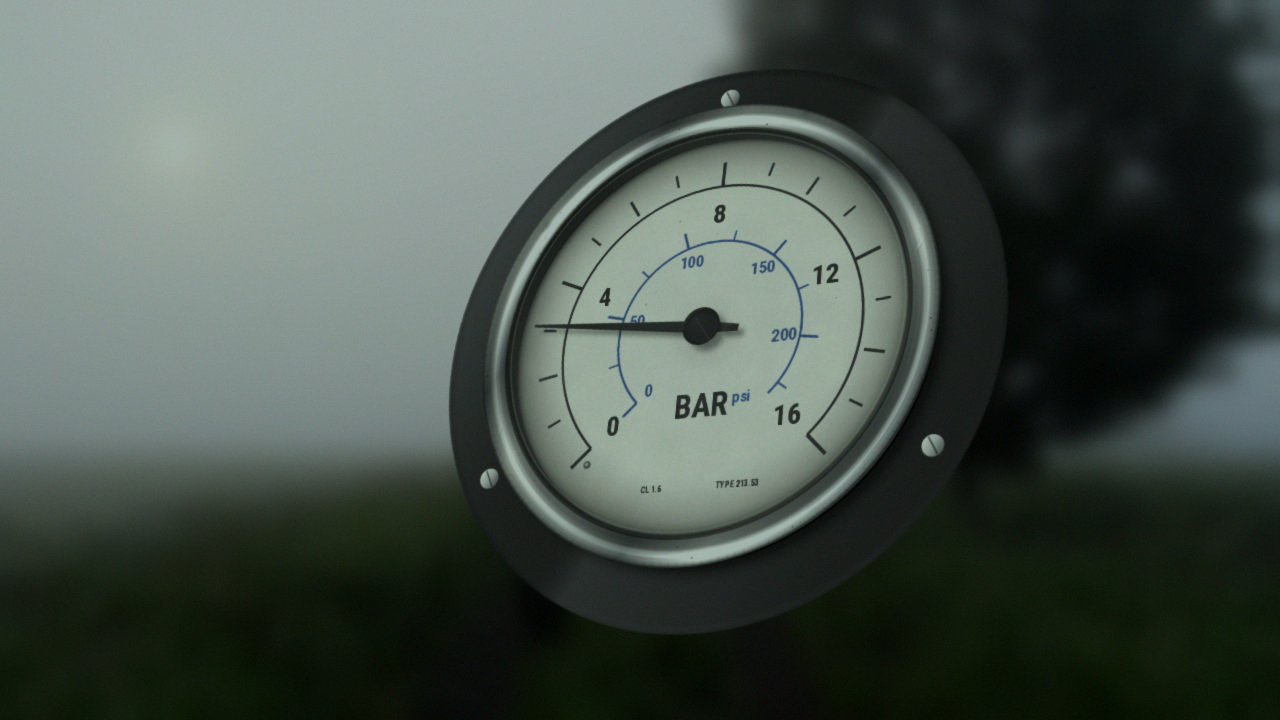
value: 3,bar
